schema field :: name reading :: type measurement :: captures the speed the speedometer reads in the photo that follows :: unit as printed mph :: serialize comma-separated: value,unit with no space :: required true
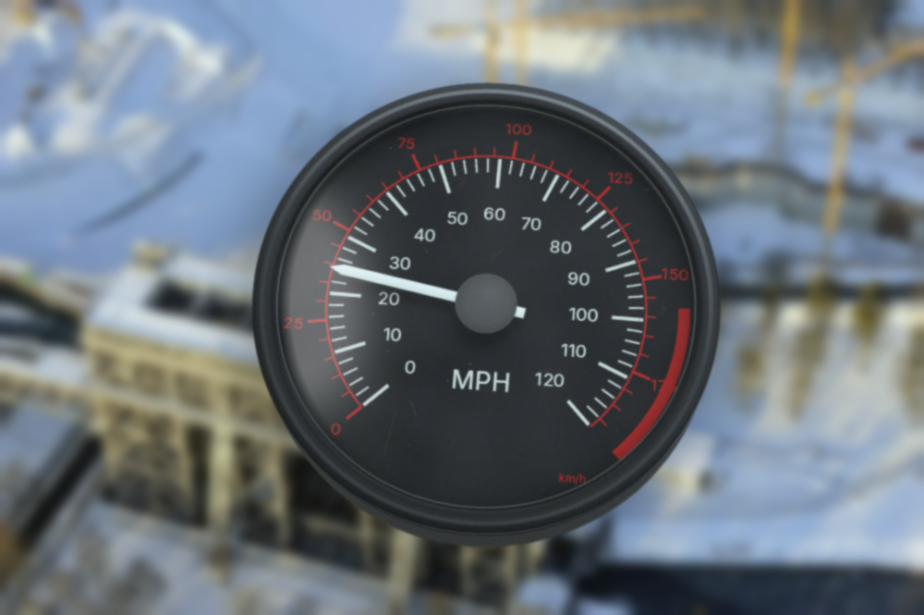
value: 24,mph
